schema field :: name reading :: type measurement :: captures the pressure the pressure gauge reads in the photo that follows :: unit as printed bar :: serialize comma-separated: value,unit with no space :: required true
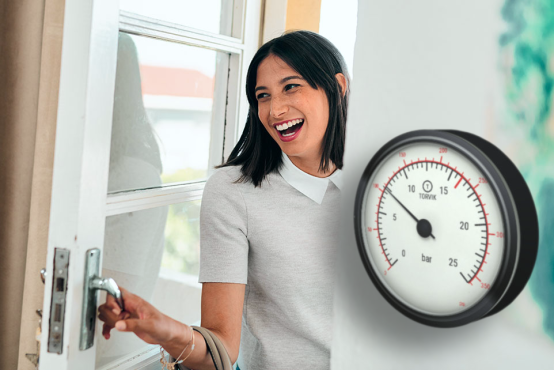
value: 7.5,bar
